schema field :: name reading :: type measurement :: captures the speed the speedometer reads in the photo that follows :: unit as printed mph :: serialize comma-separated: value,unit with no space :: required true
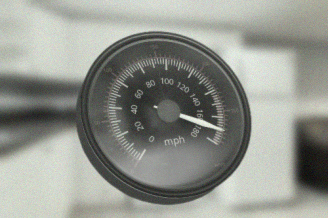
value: 170,mph
